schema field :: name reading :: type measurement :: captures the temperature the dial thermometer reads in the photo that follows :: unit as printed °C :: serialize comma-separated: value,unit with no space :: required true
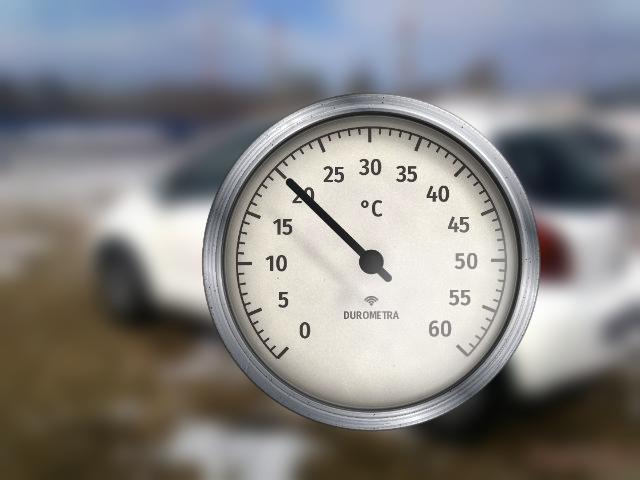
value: 20,°C
